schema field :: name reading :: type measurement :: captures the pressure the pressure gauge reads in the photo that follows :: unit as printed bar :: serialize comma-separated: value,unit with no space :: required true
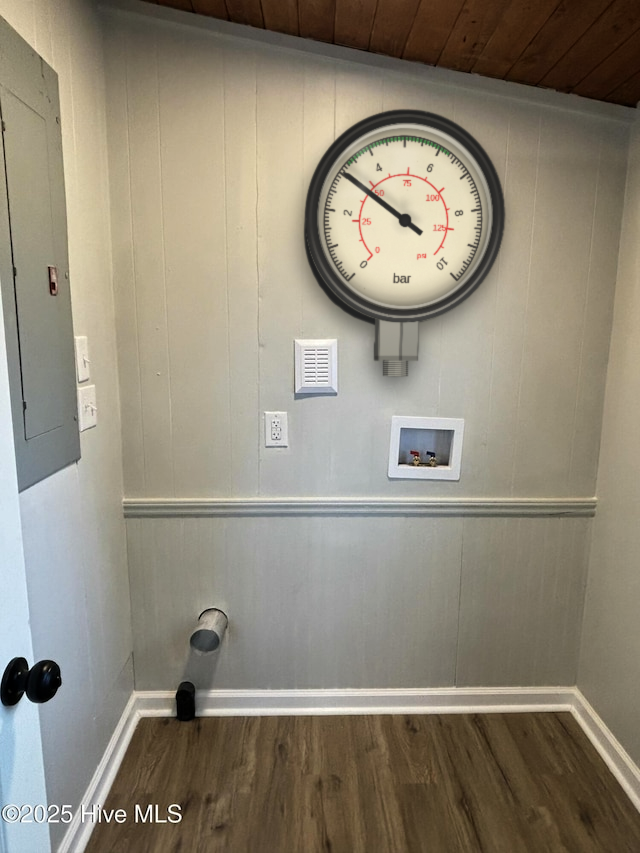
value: 3,bar
